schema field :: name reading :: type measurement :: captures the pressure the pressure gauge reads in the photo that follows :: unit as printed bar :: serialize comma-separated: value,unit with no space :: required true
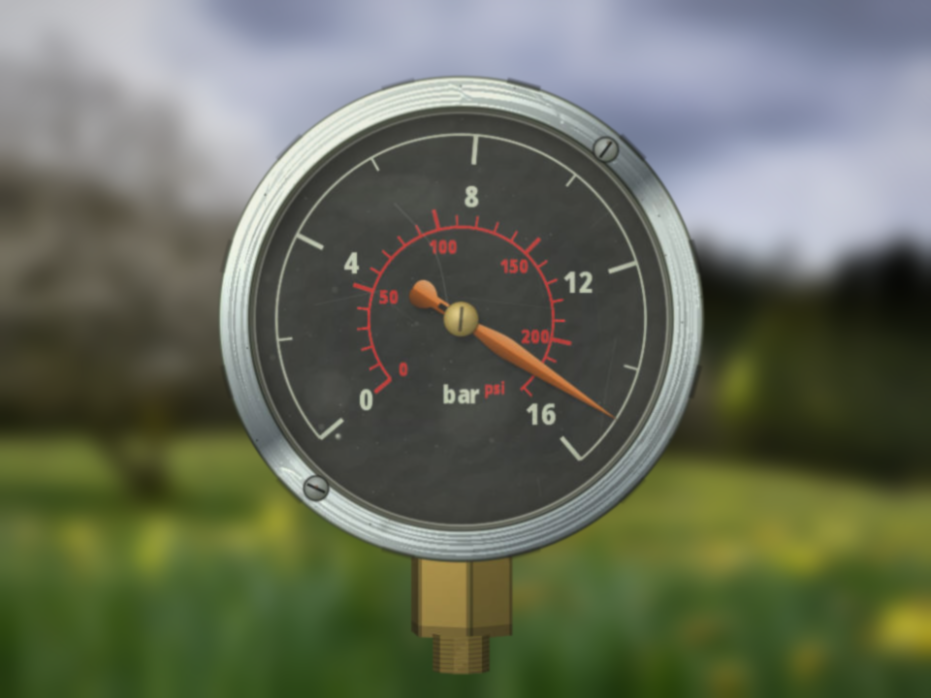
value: 15,bar
